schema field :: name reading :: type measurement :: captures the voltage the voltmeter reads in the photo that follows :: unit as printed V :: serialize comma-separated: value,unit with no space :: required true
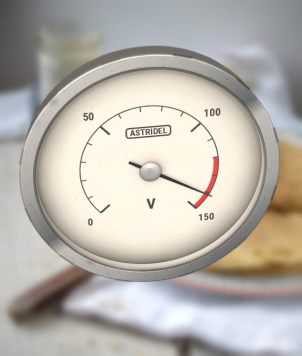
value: 140,V
